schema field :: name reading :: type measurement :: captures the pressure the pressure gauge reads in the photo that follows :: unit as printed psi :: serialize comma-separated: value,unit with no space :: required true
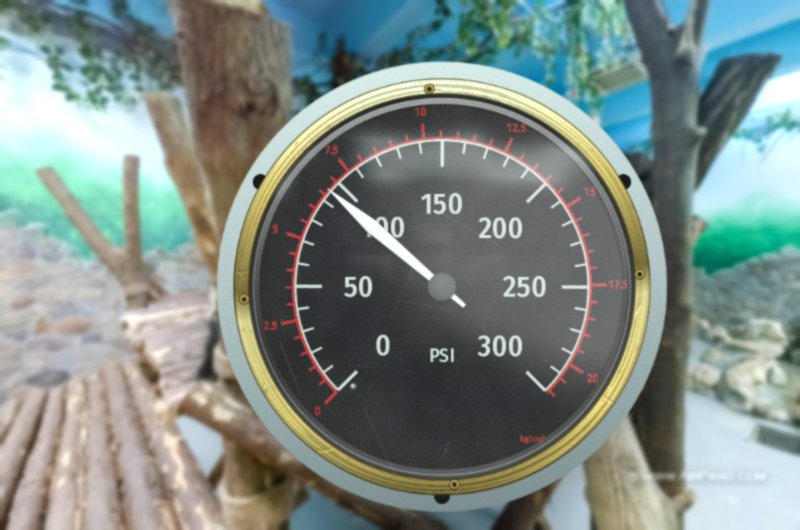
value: 95,psi
